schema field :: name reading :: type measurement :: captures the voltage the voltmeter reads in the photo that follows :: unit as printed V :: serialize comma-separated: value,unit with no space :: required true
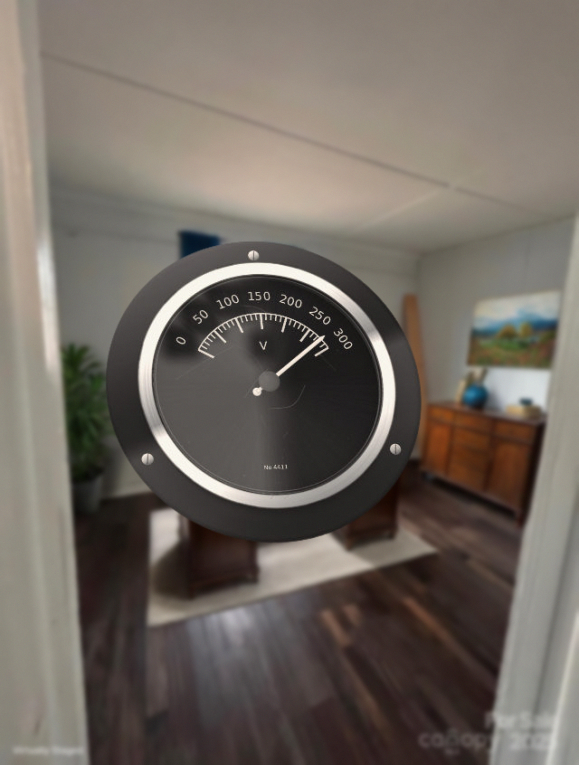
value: 280,V
